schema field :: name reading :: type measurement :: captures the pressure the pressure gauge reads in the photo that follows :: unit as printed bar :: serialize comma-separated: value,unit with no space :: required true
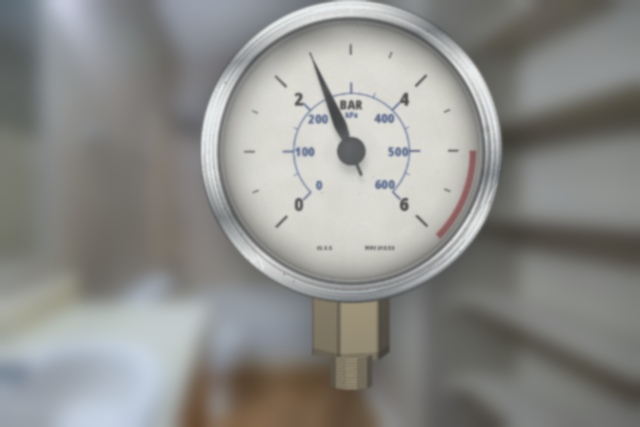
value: 2.5,bar
